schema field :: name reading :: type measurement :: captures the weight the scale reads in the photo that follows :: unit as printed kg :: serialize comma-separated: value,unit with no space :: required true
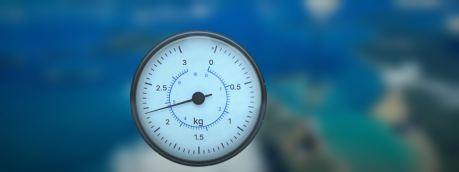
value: 2.2,kg
